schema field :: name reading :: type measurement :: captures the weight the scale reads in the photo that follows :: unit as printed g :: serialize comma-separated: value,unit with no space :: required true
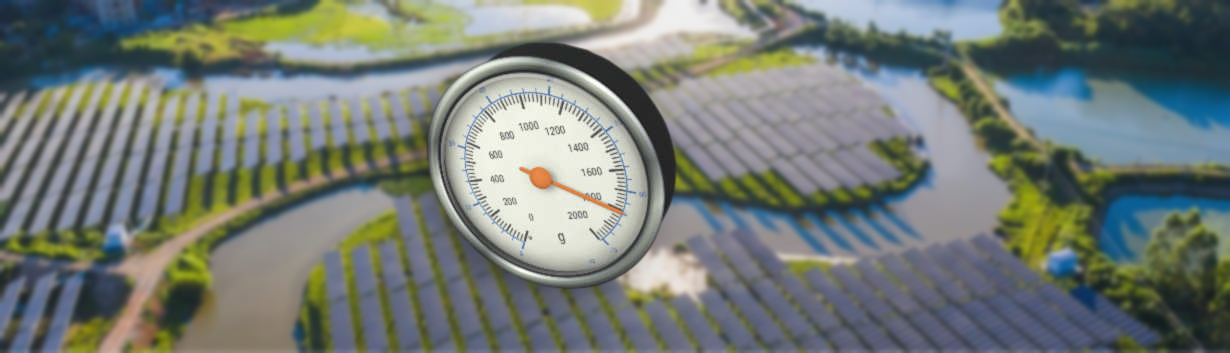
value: 1800,g
